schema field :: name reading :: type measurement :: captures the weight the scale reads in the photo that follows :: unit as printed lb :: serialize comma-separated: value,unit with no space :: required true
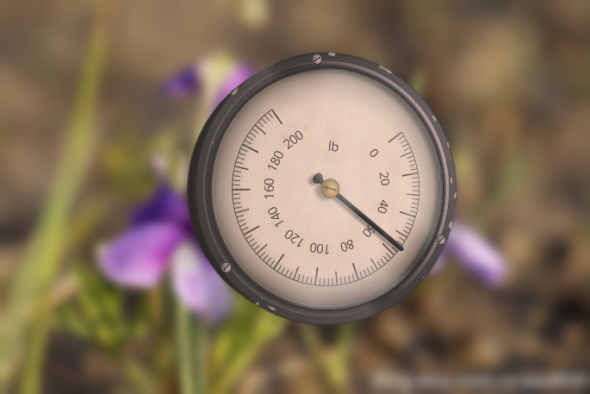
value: 56,lb
